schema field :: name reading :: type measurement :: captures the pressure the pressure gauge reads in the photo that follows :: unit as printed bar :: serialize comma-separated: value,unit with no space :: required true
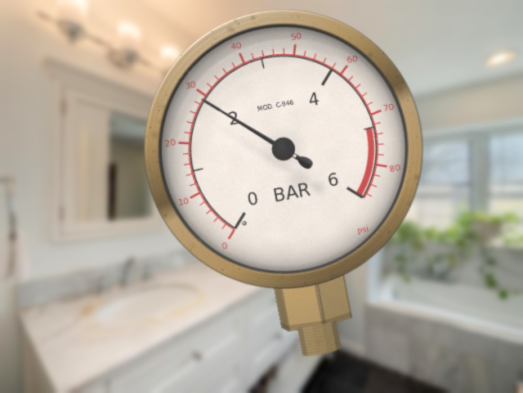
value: 2,bar
